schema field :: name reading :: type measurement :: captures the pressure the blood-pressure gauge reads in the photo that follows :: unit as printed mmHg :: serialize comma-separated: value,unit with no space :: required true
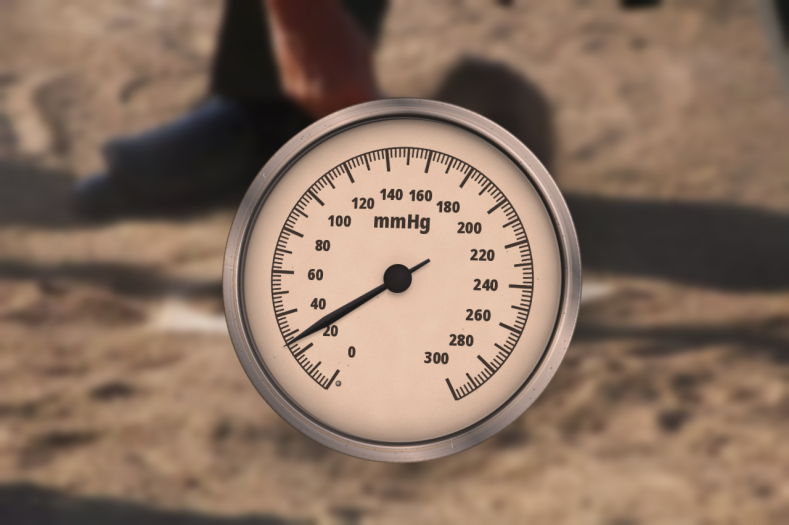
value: 26,mmHg
